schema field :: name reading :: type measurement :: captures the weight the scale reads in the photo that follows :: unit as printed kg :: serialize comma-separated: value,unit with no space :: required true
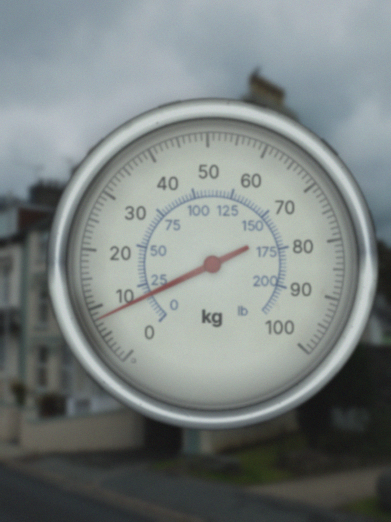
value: 8,kg
